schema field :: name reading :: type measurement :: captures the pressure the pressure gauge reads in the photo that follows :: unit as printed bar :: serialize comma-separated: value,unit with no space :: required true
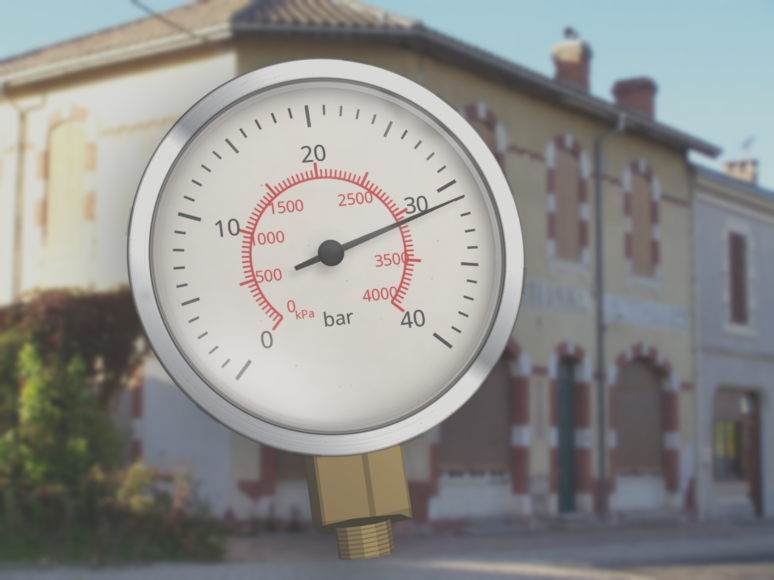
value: 31,bar
